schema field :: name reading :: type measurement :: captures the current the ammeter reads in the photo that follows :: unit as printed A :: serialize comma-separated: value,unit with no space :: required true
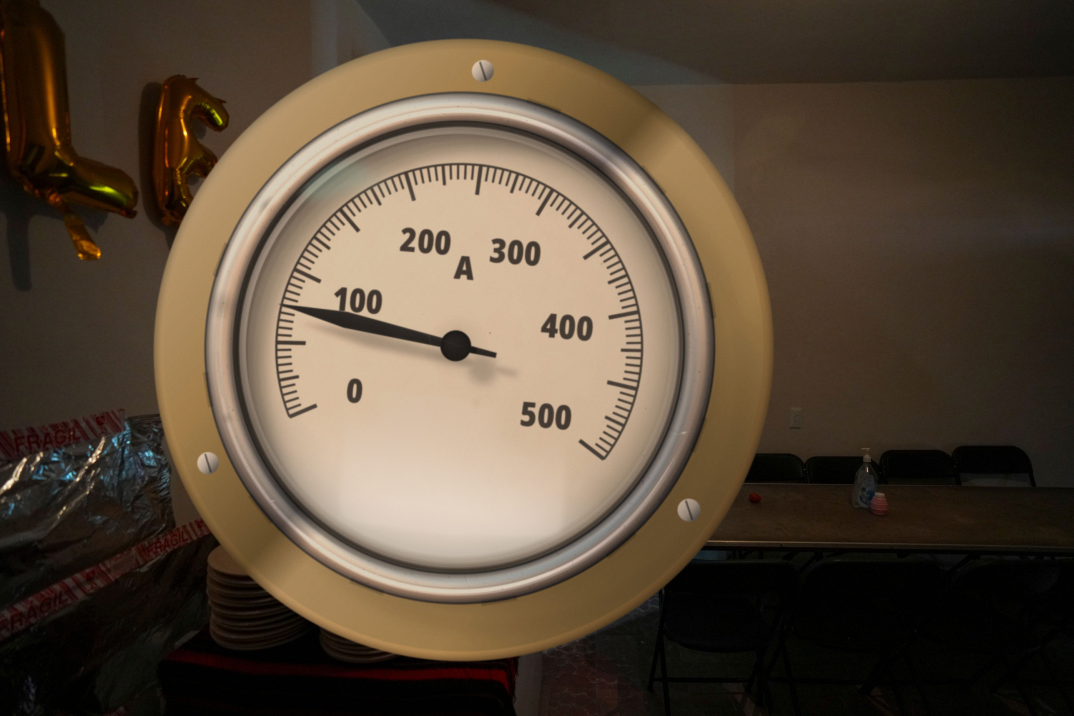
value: 75,A
